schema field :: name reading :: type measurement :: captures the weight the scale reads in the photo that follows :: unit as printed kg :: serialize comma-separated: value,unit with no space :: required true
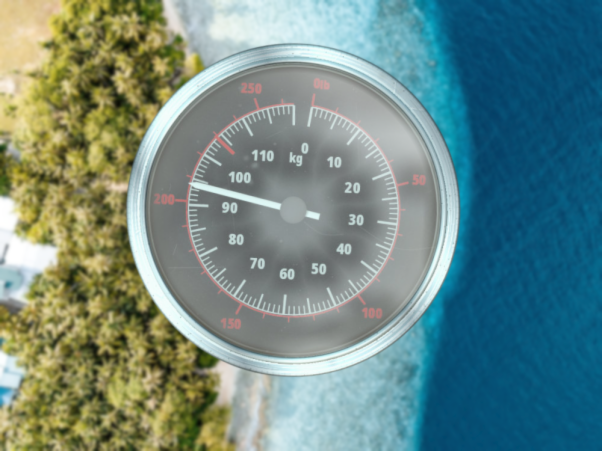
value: 94,kg
